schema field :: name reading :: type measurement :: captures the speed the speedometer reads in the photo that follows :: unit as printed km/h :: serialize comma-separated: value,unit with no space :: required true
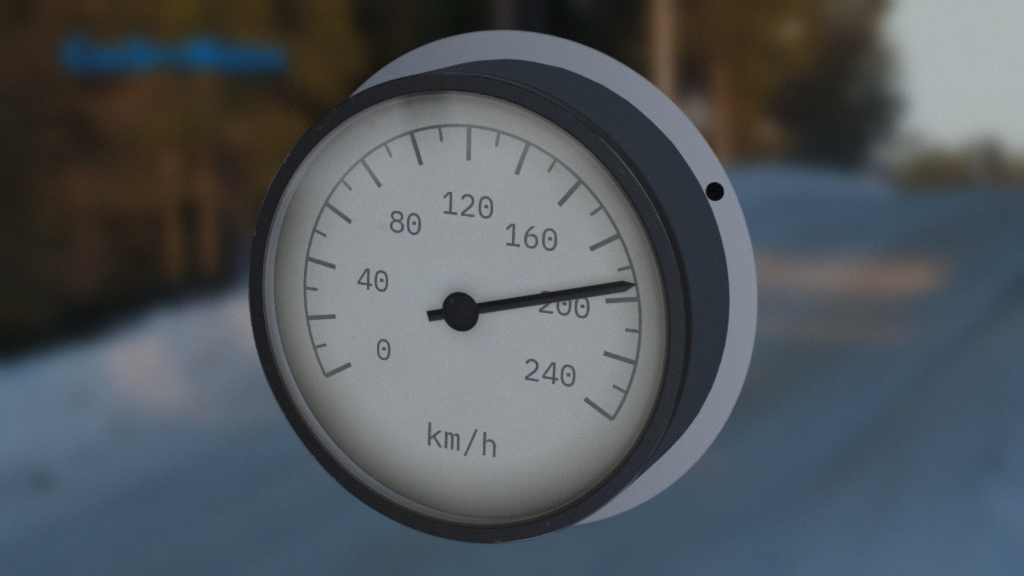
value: 195,km/h
